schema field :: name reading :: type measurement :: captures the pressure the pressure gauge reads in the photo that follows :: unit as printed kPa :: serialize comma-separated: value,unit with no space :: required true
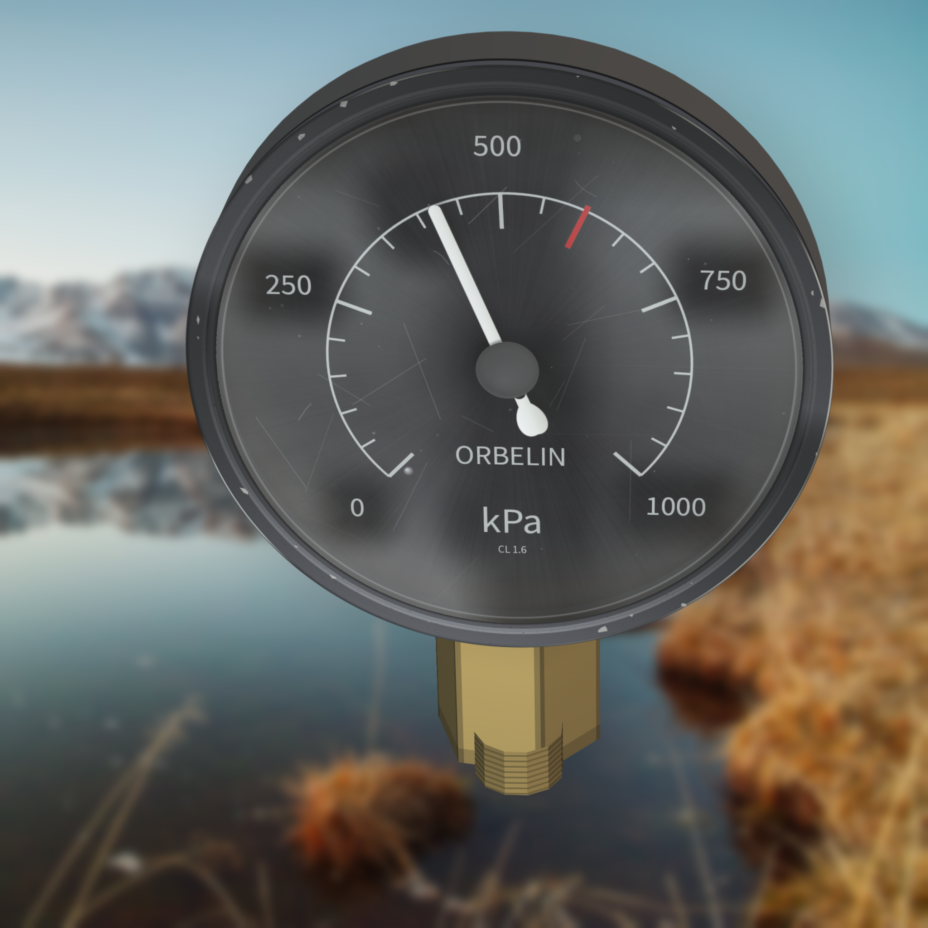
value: 425,kPa
